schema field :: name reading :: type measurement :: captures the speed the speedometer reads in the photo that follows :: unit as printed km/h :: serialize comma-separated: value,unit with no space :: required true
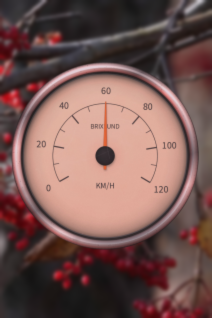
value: 60,km/h
